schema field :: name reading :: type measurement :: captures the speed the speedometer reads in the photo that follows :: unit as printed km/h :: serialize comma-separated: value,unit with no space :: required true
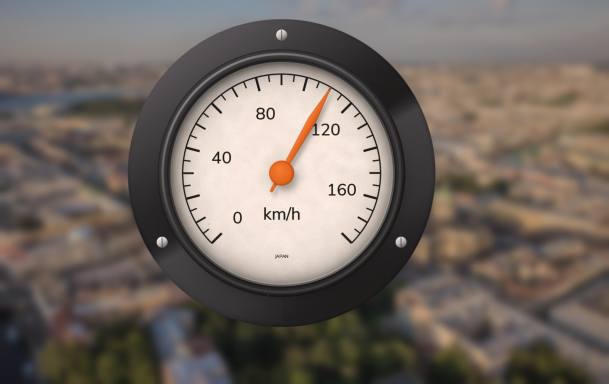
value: 110,km/h
